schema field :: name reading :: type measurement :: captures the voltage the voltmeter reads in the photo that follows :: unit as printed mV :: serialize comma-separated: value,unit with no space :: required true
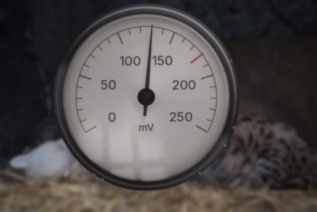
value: 130,mV
